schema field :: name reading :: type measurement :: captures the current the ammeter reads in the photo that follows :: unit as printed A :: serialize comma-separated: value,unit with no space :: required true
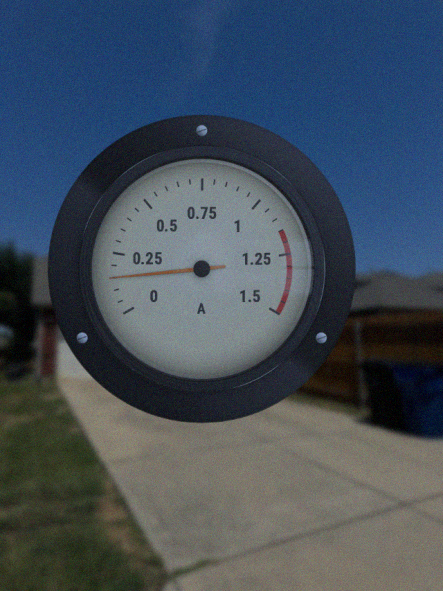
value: 0.15,A
